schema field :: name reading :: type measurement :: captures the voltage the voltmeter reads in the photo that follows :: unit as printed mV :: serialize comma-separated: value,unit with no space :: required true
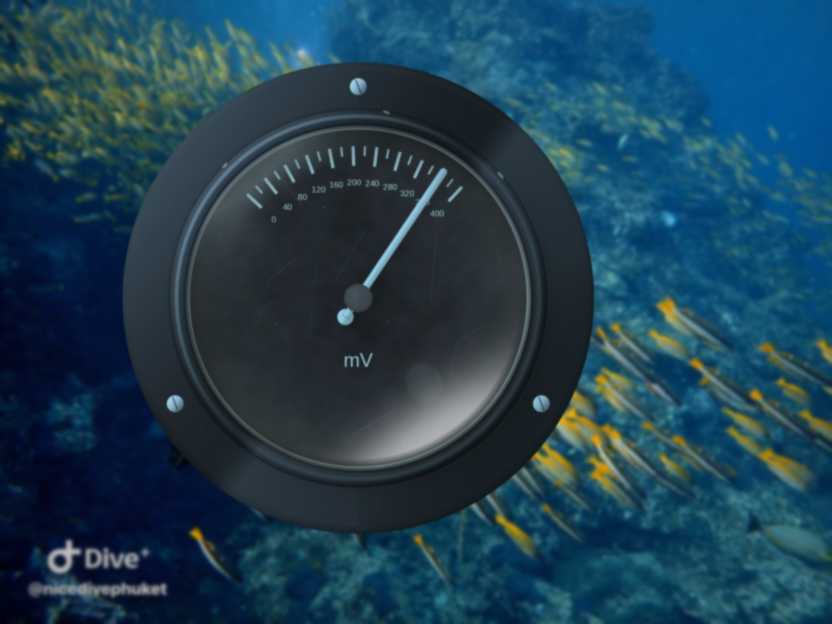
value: 360,mV
